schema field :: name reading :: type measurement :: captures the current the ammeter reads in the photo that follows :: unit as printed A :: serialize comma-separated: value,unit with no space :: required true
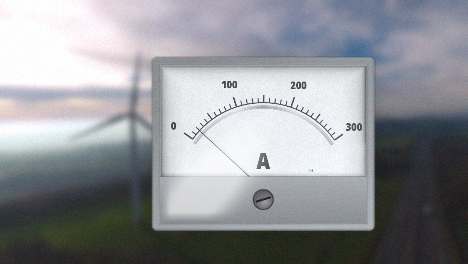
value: 20,A
